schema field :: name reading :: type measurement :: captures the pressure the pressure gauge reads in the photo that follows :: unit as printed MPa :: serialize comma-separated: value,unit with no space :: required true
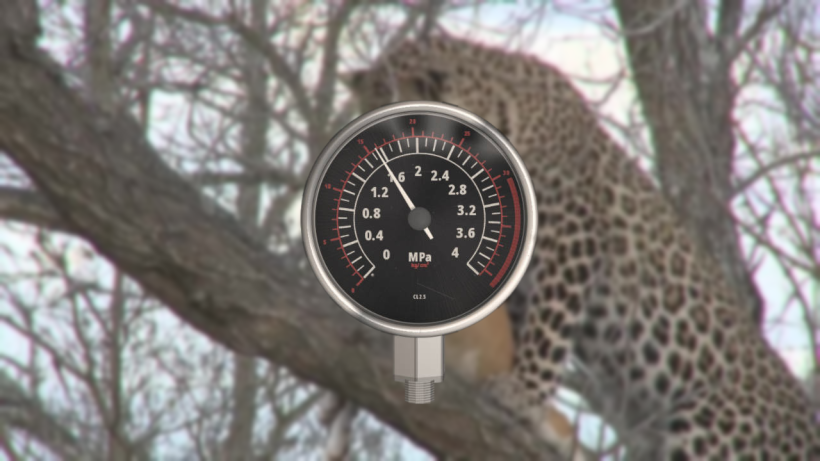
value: 1.55,MPa
